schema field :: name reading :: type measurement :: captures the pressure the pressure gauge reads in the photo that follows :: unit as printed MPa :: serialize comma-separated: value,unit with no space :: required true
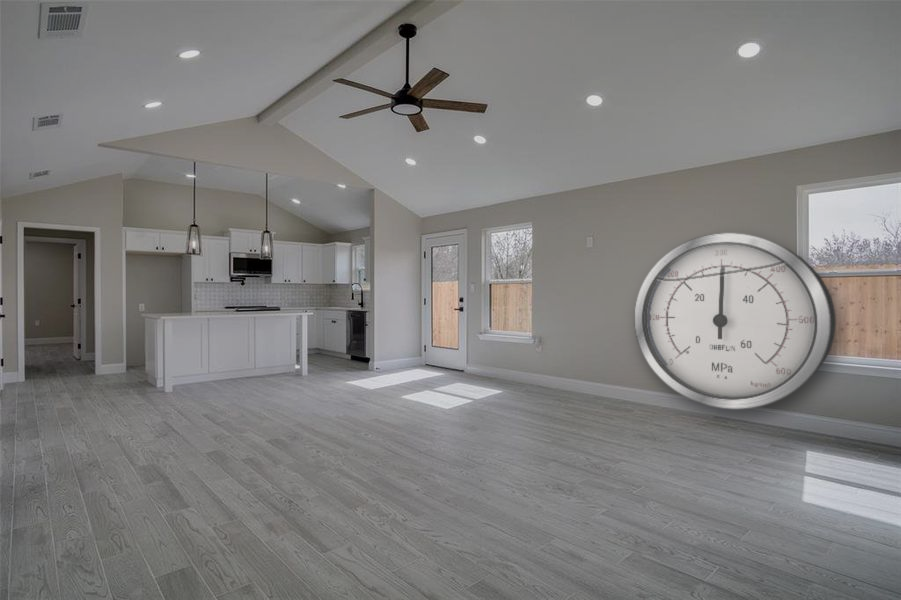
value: 30,MPa
